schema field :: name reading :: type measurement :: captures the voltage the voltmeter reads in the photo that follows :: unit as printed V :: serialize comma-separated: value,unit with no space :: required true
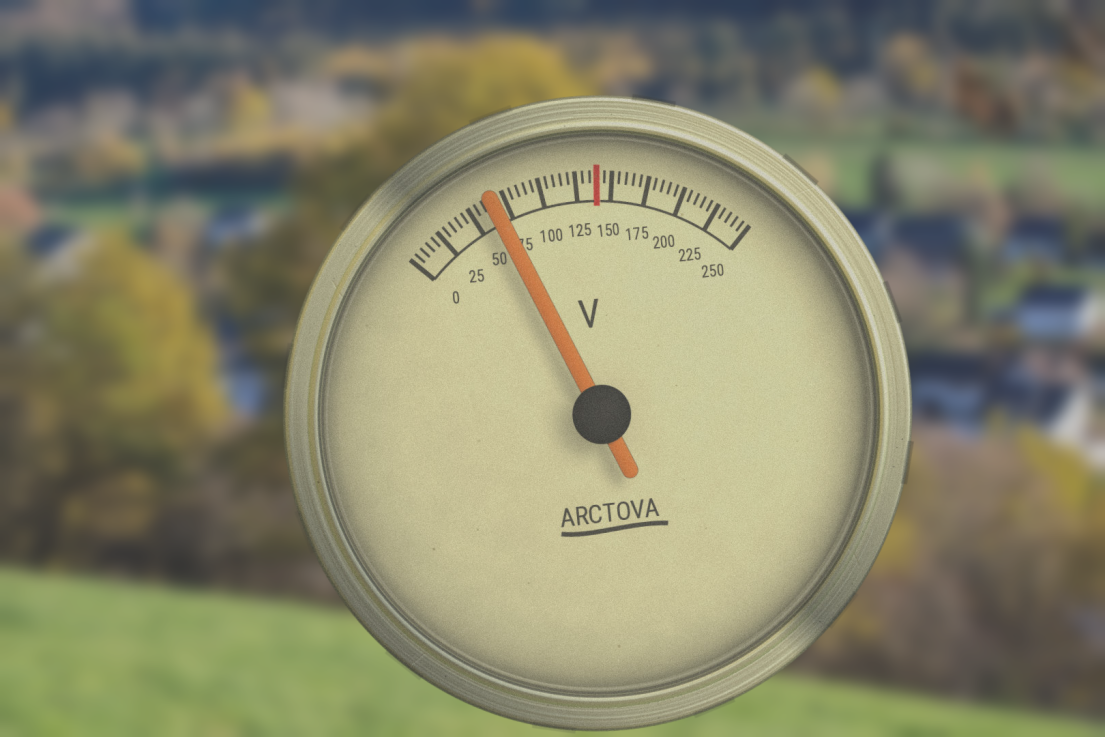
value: 65,V
